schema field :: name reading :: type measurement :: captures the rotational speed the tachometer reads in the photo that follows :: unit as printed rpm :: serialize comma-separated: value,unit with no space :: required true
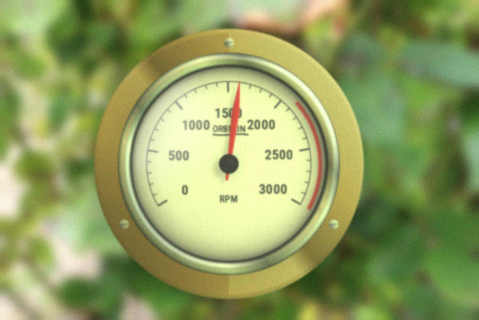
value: 1600,rpm
